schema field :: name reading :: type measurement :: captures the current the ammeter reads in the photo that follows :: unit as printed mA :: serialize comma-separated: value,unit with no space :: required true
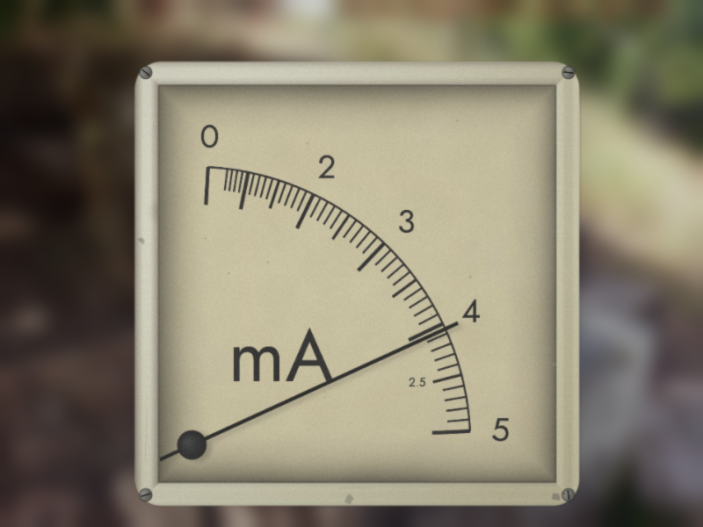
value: 4.05,mA
